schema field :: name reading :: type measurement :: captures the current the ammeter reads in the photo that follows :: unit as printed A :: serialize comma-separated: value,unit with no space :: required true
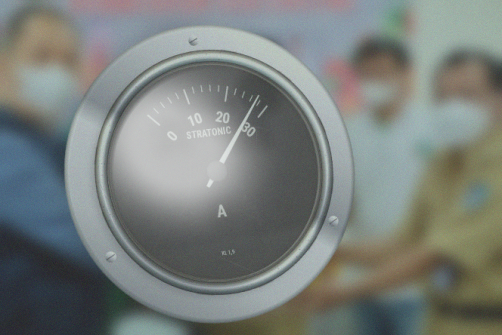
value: 27,A
